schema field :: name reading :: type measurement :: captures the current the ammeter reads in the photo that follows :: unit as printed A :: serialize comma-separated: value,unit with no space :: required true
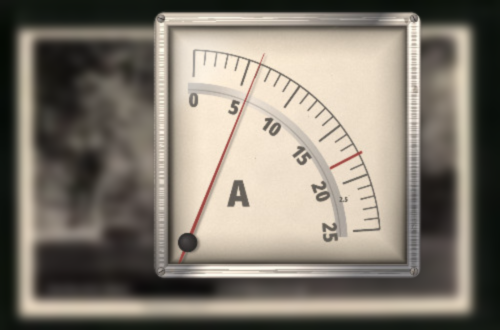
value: 6,A
